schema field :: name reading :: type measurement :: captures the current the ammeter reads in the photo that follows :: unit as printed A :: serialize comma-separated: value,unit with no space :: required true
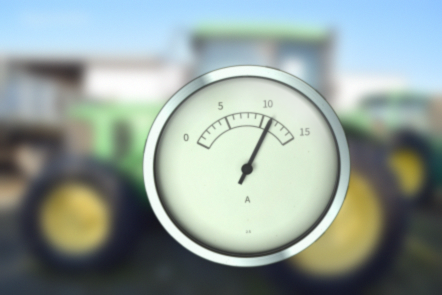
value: 11,A
